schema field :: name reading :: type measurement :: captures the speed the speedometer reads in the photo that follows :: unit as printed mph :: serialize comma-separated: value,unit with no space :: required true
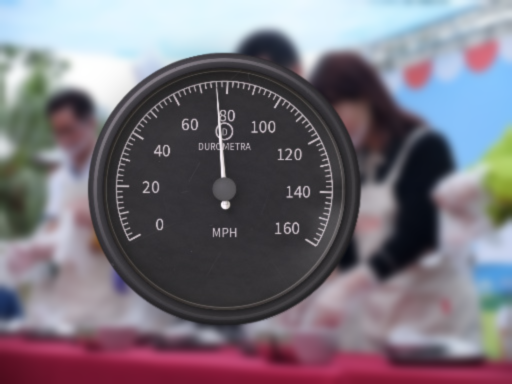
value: 76,mph
